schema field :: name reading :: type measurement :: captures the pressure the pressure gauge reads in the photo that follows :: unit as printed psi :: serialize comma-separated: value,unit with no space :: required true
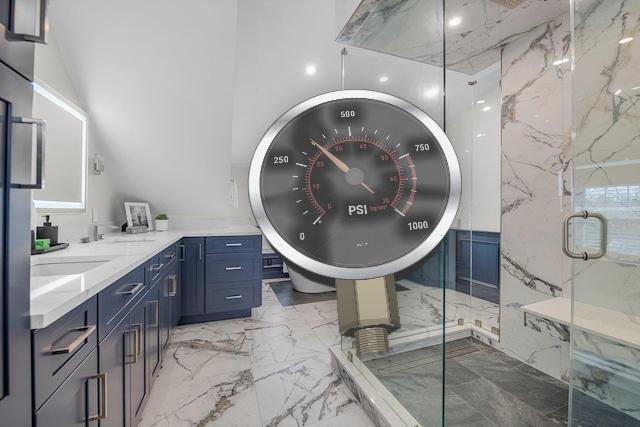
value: 350,psi
